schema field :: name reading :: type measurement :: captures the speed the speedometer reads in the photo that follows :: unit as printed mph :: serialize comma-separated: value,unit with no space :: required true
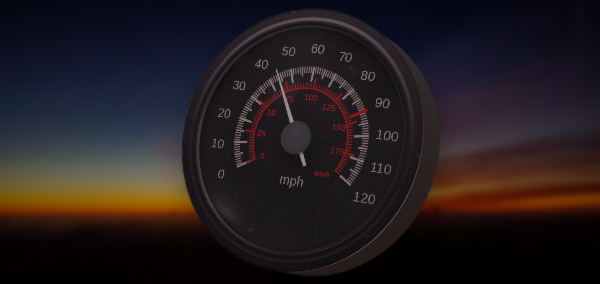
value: 45,mph
